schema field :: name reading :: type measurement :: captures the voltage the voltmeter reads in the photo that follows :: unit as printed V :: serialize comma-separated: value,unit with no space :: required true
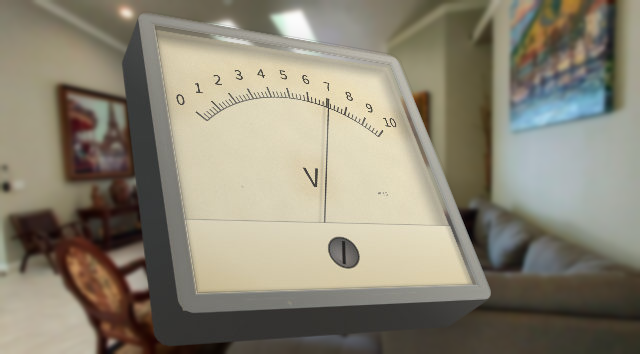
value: 7,V
